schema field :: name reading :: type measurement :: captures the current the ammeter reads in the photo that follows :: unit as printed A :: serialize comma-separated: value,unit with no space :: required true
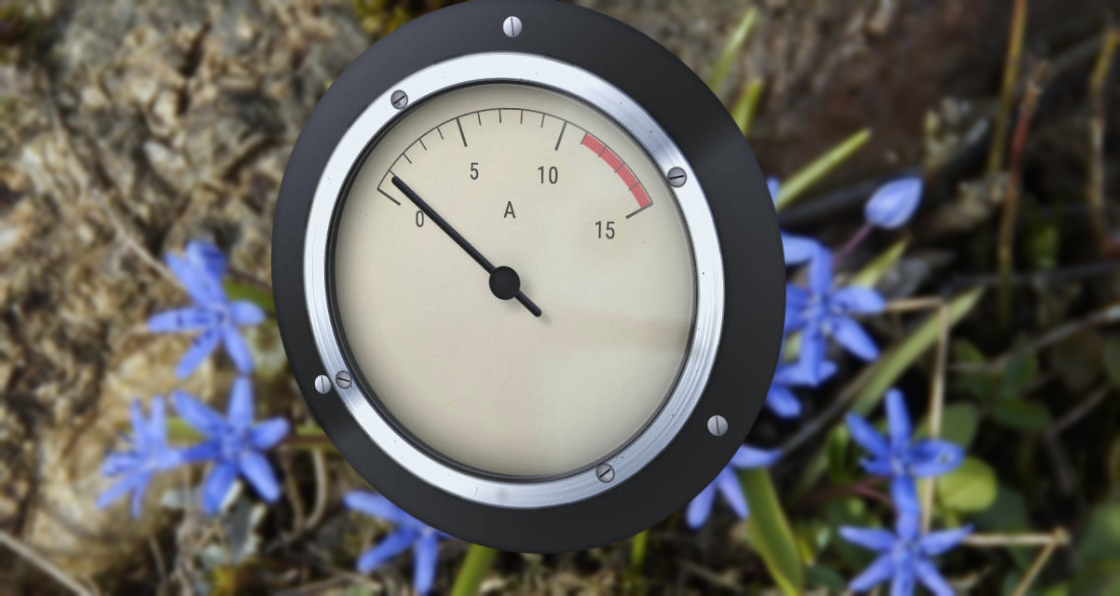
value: 1,A
